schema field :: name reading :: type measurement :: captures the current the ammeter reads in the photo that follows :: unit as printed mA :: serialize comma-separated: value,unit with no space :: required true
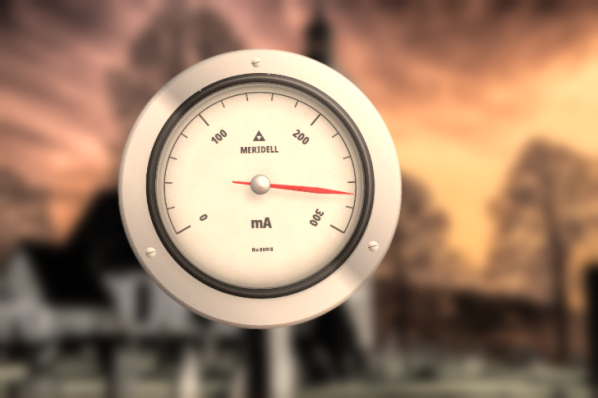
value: 270,mA
